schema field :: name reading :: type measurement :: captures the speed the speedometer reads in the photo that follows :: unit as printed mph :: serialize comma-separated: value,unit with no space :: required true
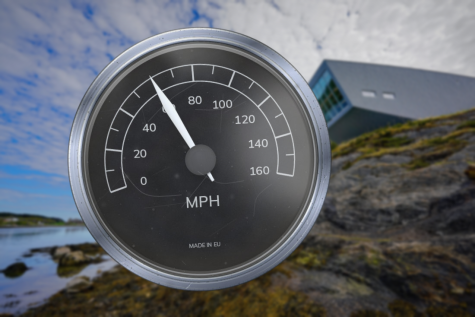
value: 60,mph
